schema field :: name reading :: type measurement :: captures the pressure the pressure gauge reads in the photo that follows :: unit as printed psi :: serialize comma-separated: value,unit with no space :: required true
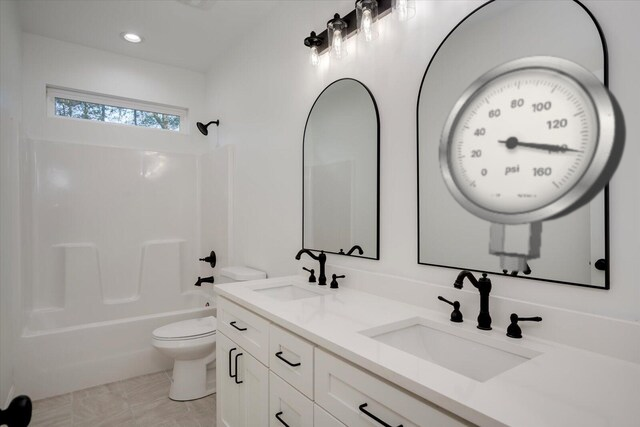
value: 140,psi
